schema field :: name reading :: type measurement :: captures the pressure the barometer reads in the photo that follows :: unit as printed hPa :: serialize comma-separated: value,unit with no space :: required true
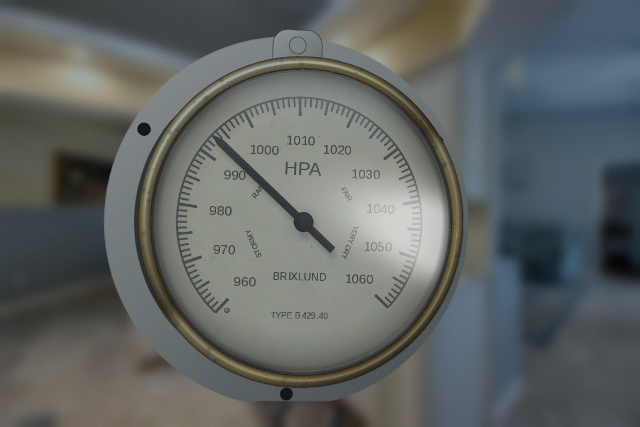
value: 993,hPa
